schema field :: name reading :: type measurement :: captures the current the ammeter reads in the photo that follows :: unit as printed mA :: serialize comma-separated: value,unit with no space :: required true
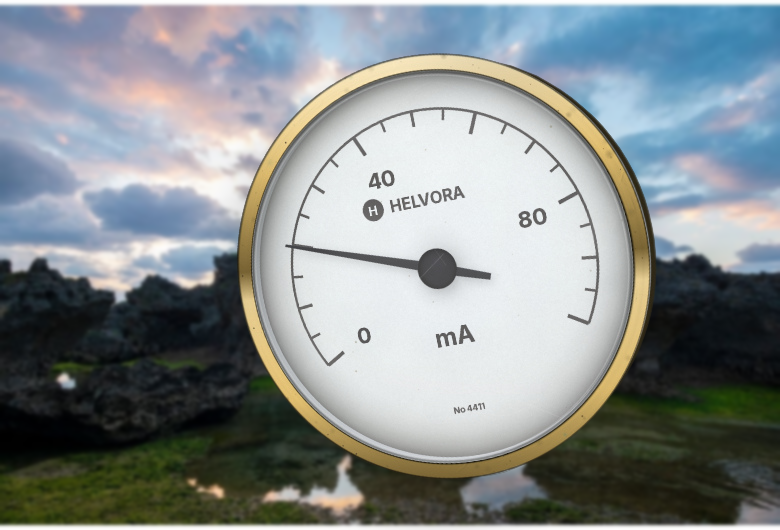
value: 20,mA
